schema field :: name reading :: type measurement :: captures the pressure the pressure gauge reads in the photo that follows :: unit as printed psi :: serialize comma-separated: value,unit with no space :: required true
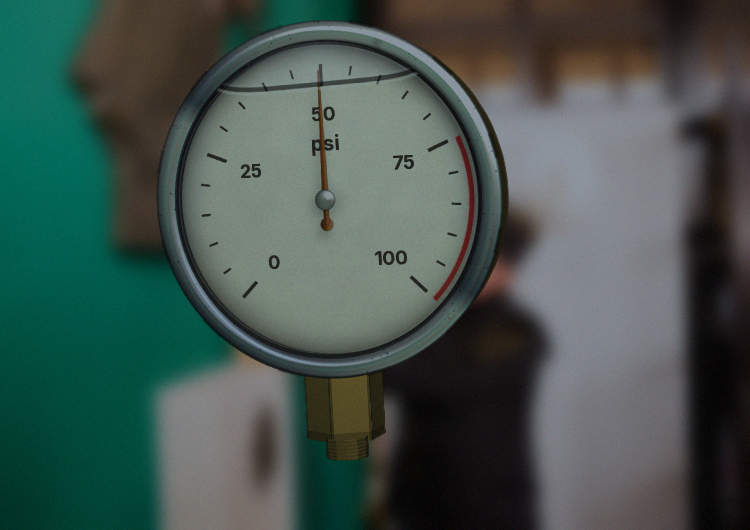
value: 50,psi
